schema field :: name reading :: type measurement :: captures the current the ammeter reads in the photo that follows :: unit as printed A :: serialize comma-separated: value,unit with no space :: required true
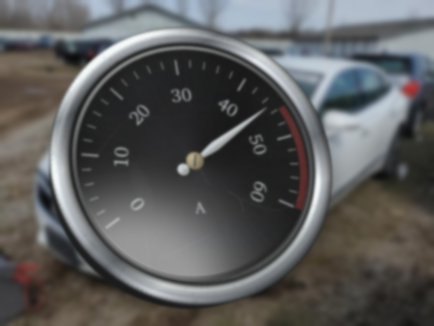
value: 45,A
